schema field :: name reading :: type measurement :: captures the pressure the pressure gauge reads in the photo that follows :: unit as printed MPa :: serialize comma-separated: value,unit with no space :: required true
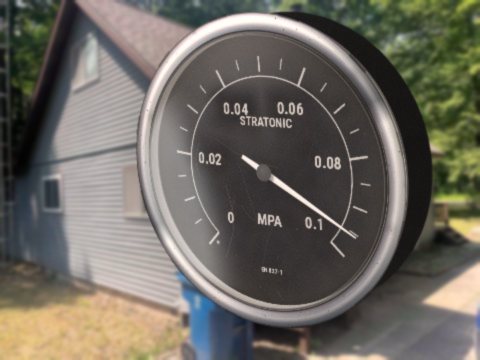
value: 0.095,MPa
